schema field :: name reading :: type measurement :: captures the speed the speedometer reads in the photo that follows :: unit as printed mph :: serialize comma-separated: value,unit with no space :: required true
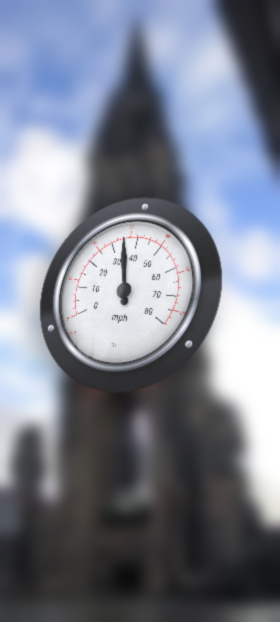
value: 35,mph
